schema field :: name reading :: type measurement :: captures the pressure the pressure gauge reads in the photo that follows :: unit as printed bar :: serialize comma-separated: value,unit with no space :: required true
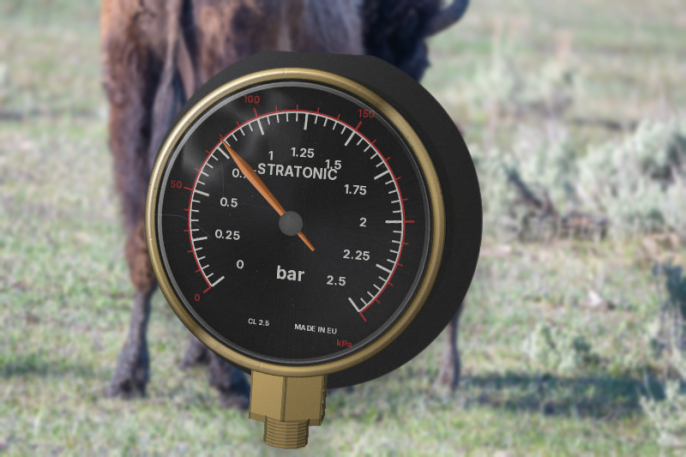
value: 0.8,bar
